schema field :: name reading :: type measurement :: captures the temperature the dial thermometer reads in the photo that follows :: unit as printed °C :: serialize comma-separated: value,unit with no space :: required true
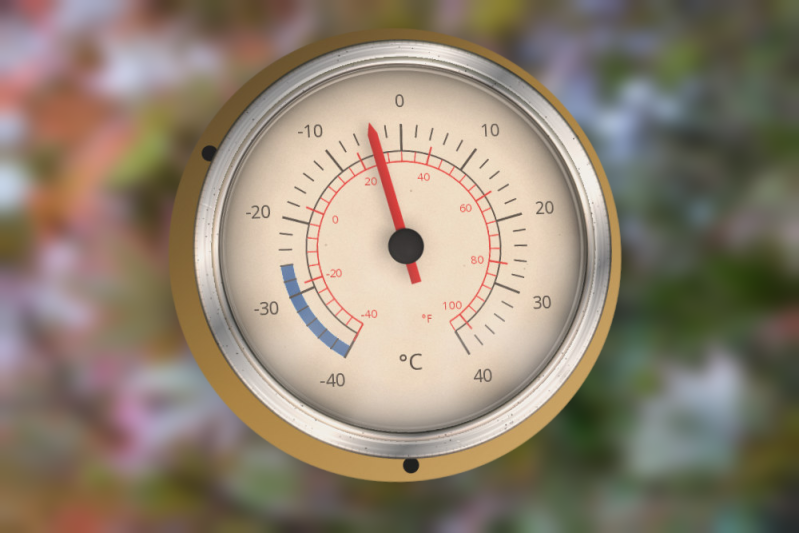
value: -4,°C
